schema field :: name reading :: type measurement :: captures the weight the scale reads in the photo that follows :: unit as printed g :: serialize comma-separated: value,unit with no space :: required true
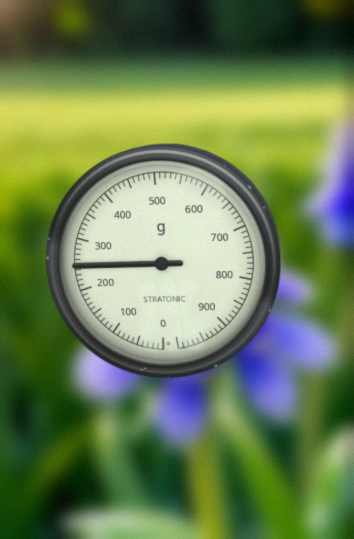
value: 250,g
